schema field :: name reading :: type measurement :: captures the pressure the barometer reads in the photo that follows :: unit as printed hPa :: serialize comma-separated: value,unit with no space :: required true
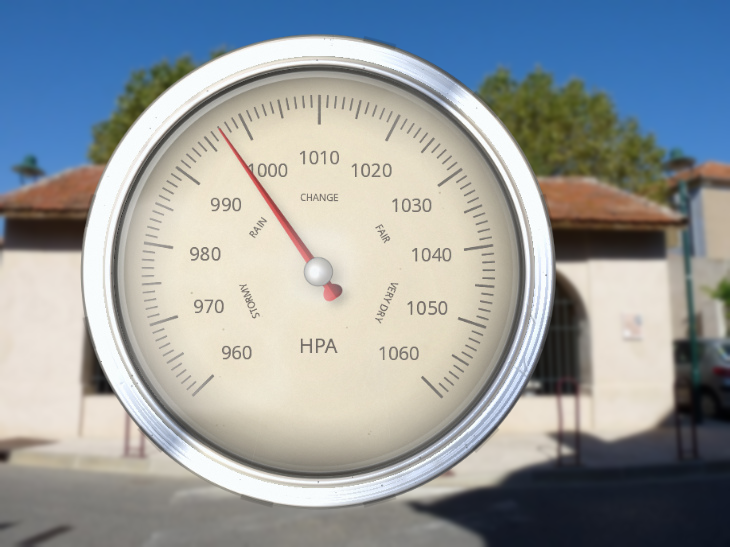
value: 997,hPa
